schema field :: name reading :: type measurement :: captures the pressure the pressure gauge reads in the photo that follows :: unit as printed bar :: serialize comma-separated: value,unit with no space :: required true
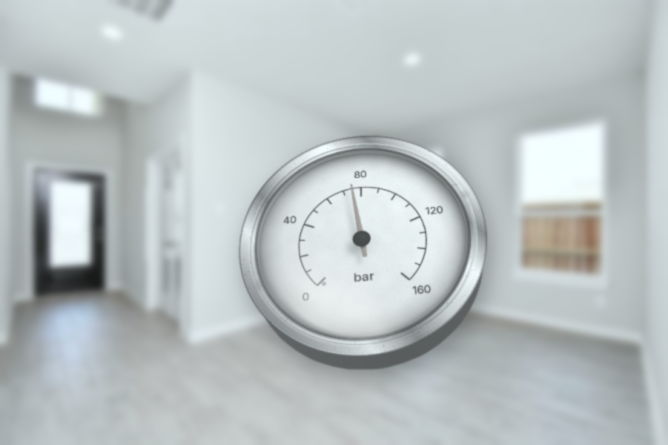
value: 75,bar
